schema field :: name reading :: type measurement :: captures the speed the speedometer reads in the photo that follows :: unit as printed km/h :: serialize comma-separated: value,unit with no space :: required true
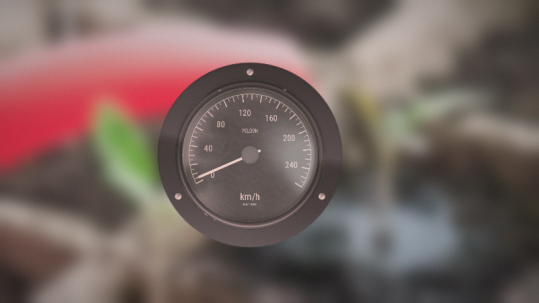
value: 5,km/h
